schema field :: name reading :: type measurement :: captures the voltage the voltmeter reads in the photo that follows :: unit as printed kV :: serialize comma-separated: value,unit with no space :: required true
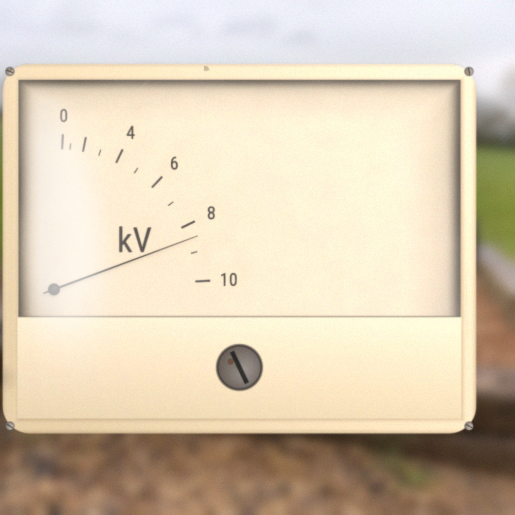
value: 8.5,kV
